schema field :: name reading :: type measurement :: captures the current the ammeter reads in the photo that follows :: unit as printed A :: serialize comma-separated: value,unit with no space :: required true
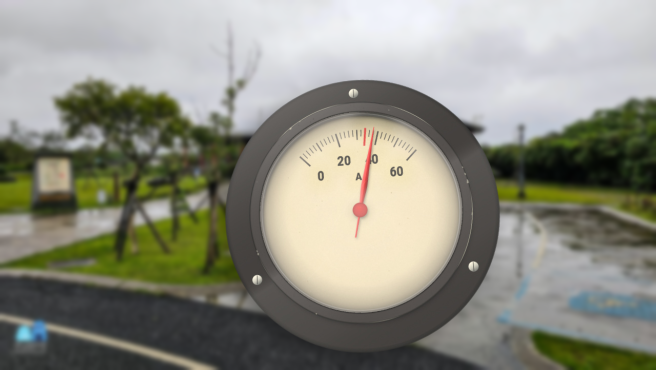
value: 38,A
